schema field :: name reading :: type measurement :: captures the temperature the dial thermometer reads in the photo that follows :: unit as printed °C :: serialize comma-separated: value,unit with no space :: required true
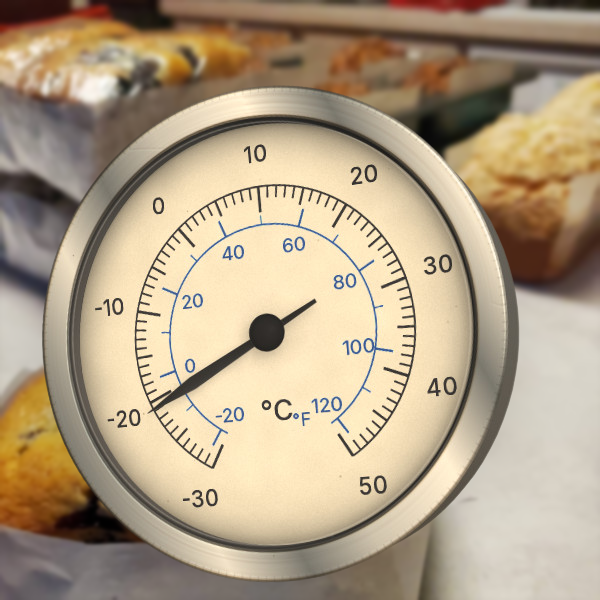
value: -21,°C
